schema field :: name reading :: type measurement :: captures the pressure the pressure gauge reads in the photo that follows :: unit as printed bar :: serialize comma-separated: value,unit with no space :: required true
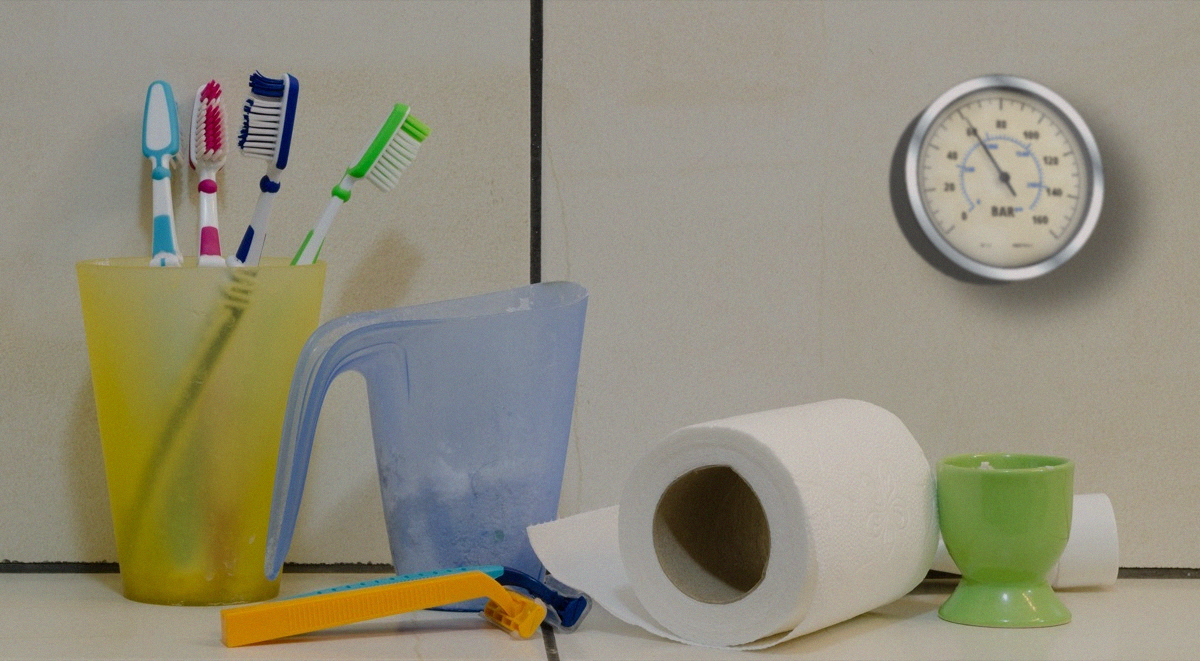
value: 60,bar
